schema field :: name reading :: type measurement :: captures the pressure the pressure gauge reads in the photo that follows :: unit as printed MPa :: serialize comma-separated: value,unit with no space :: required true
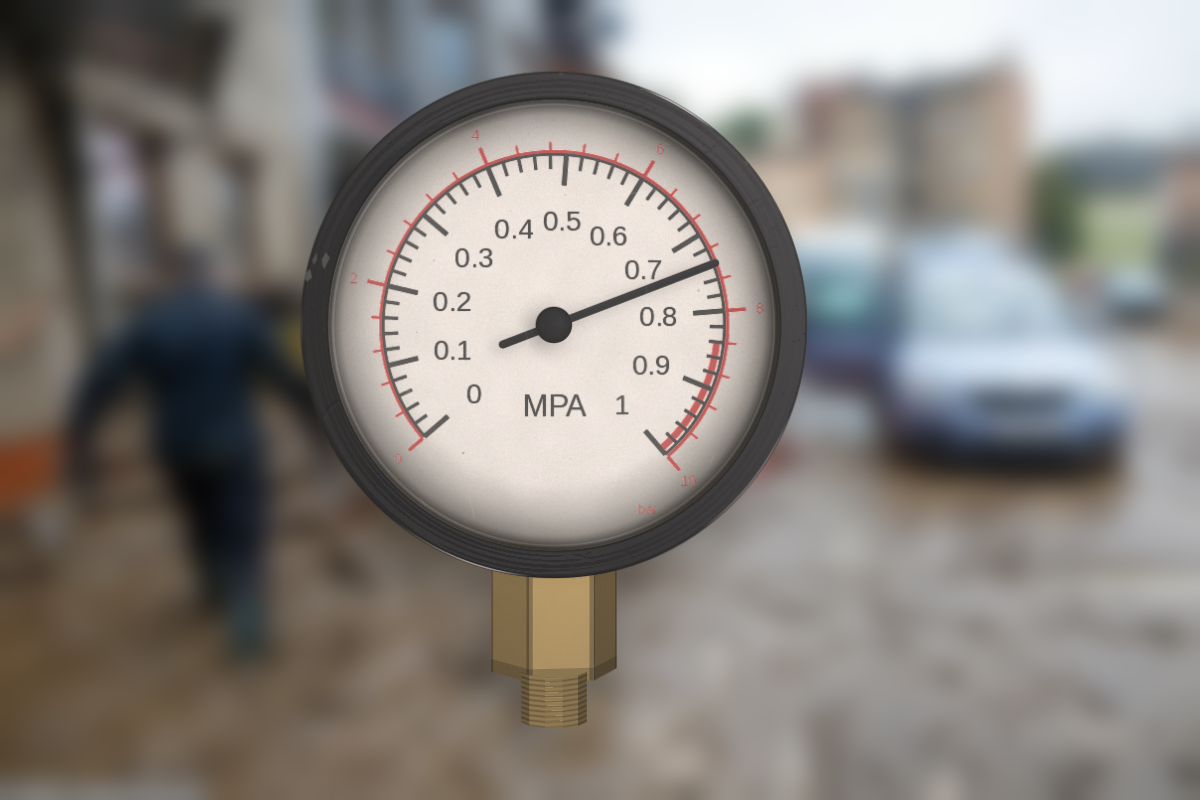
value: 0.74,MPa
